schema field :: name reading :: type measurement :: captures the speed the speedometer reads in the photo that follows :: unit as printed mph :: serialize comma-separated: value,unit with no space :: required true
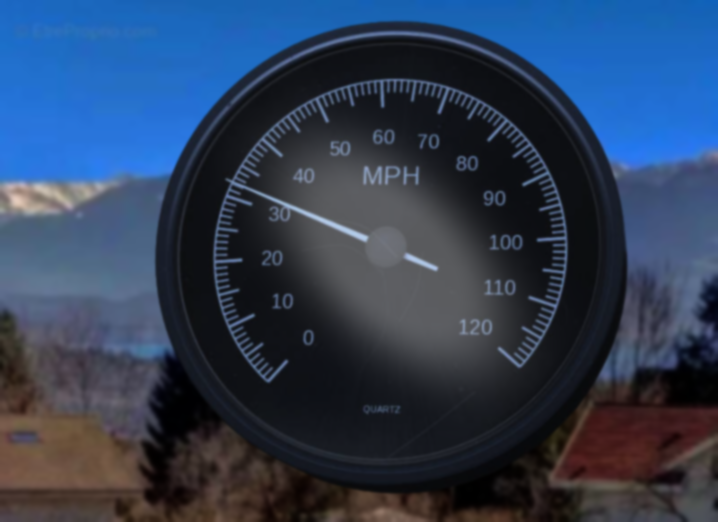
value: 32,mph
